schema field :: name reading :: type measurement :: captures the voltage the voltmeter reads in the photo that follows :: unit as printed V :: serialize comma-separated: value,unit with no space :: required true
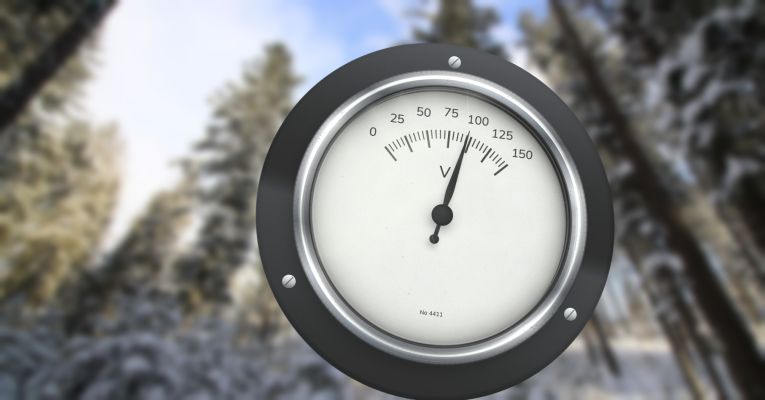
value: 95,V
